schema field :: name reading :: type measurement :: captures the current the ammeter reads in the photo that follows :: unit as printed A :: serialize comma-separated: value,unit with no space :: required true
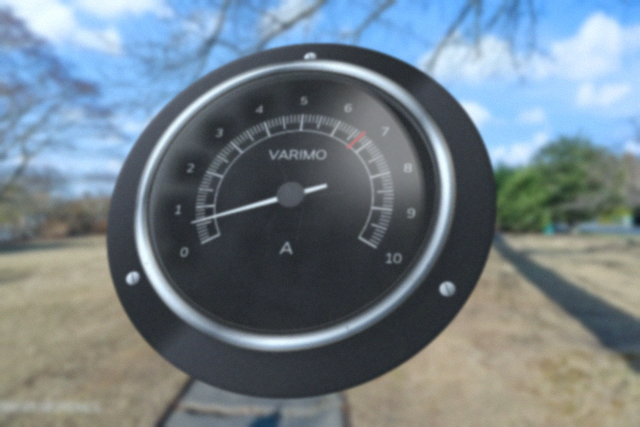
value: 0.5,A
